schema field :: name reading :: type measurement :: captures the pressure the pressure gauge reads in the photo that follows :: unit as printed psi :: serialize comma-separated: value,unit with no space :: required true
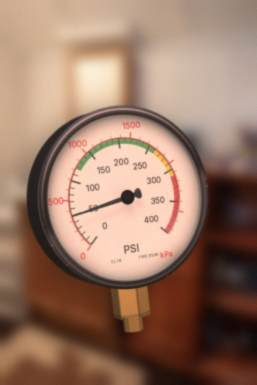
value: 50,psi
